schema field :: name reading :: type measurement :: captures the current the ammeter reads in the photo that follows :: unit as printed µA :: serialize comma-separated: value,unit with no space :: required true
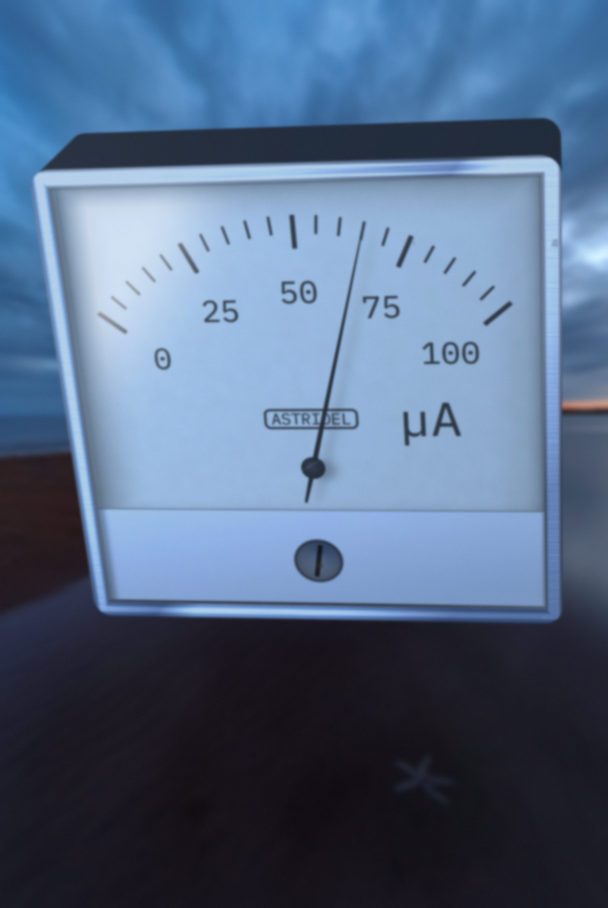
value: 65,µA
